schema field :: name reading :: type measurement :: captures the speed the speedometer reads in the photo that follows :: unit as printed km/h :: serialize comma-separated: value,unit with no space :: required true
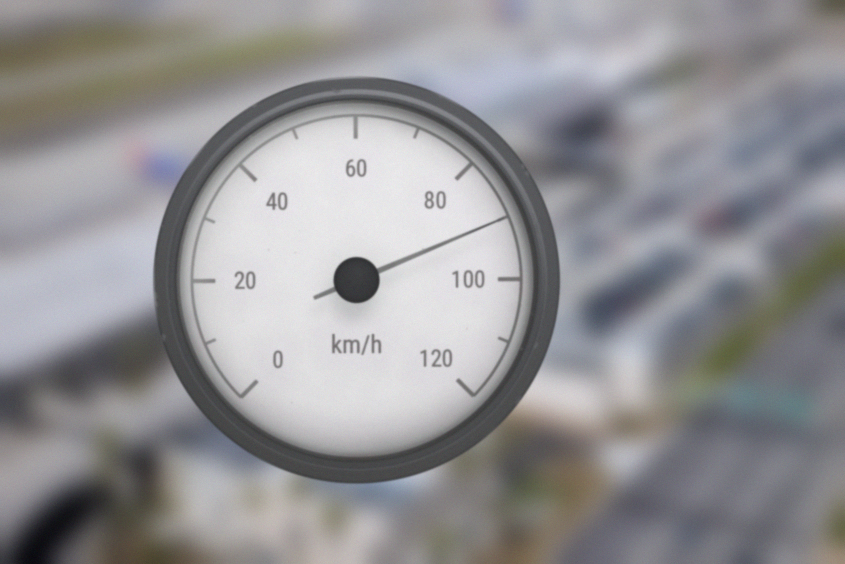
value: 90,km/h
